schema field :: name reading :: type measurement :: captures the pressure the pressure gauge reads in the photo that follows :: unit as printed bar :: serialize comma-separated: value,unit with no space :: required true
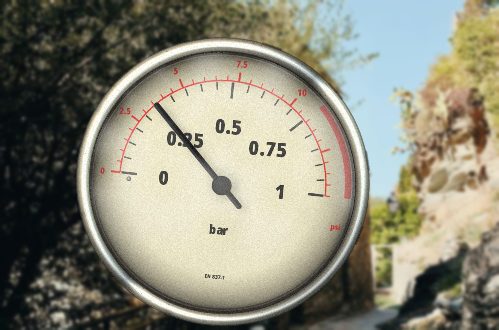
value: 0.25,bar
